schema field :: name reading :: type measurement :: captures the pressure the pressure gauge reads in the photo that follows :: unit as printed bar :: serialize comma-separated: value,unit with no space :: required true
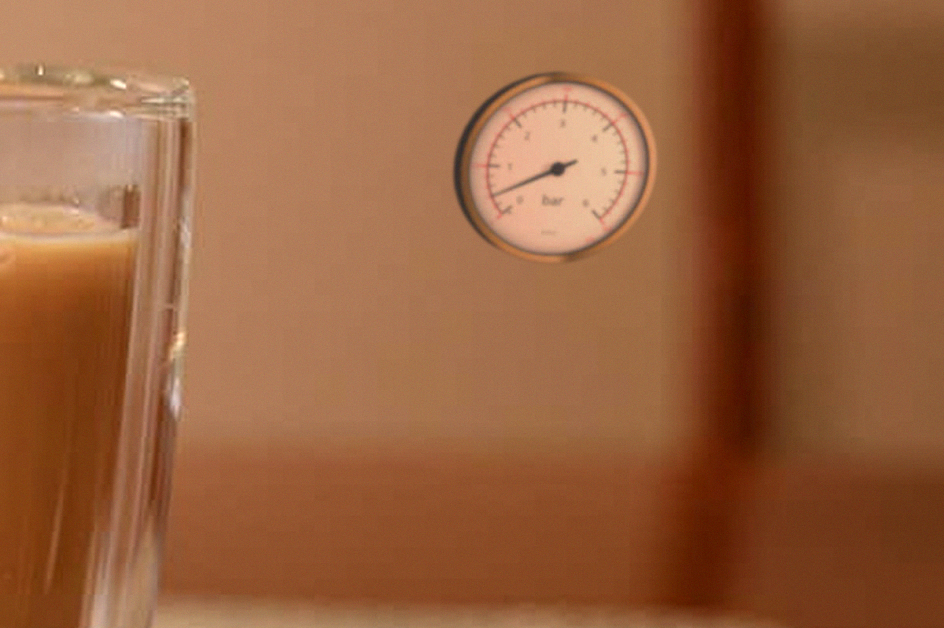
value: 0.4,bar
